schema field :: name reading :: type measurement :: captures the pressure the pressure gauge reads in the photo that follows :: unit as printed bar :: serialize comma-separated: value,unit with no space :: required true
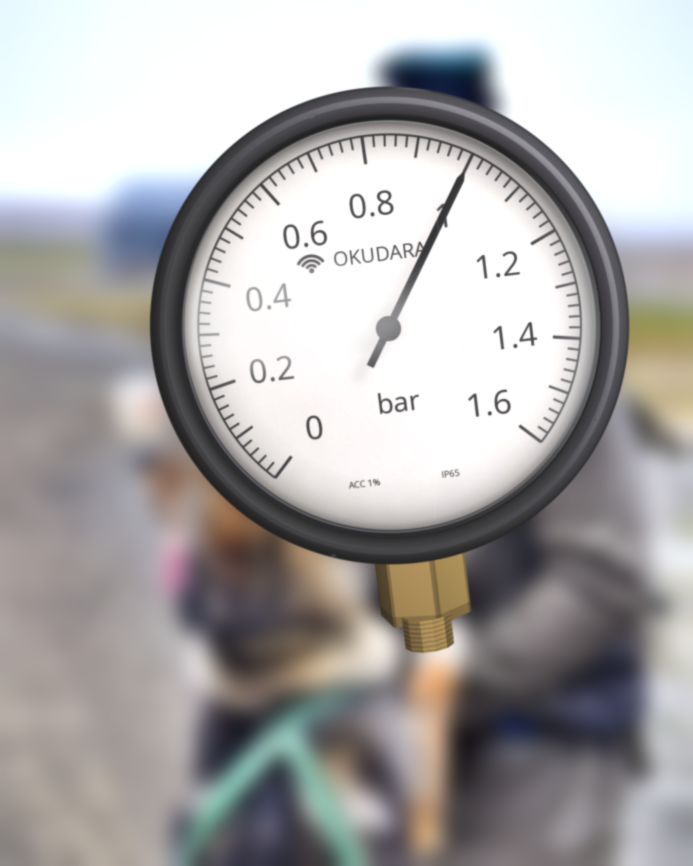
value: 1,bar
